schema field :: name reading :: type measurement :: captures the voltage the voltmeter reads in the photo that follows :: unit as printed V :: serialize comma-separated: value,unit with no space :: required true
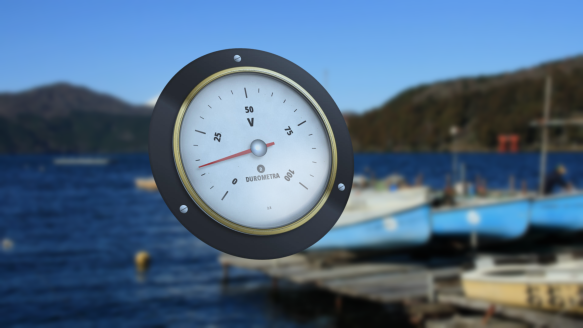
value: 12.5,V
